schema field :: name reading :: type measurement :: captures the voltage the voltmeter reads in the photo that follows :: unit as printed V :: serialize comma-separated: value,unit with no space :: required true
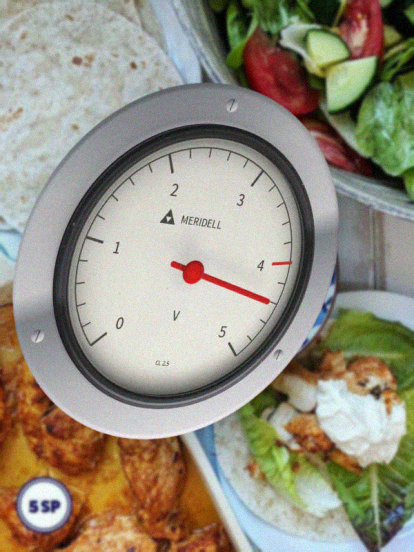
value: 4.4,V
